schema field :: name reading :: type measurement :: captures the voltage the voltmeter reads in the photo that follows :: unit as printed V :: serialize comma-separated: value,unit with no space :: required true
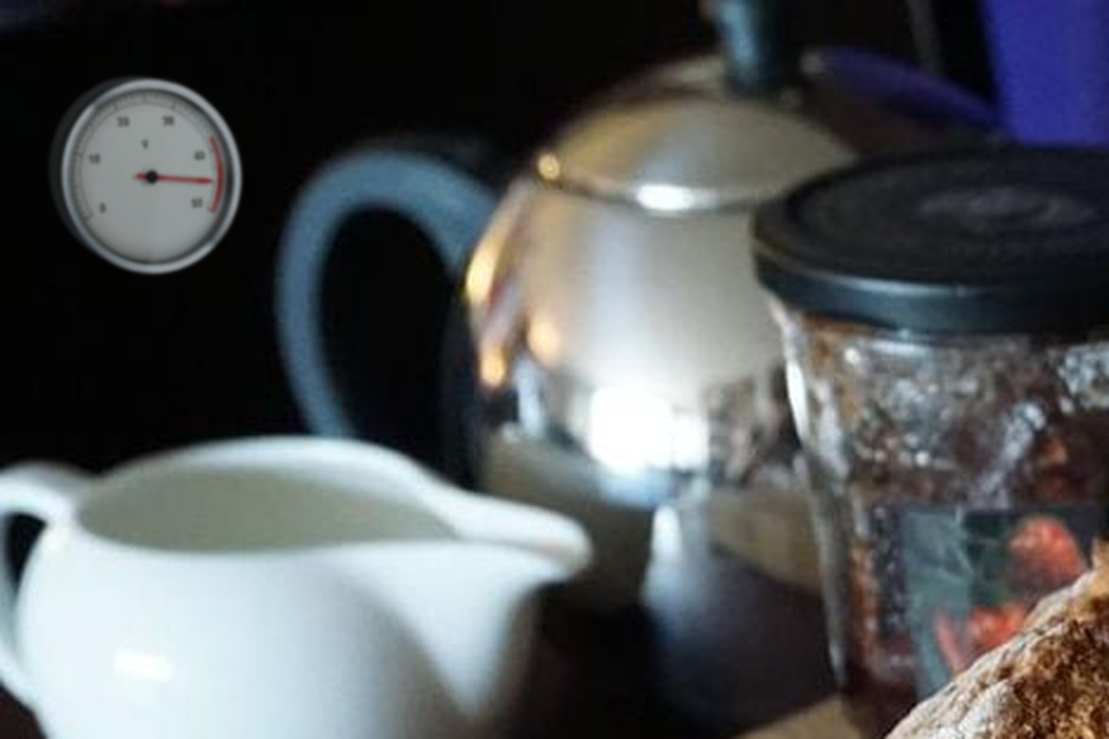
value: 45,V
